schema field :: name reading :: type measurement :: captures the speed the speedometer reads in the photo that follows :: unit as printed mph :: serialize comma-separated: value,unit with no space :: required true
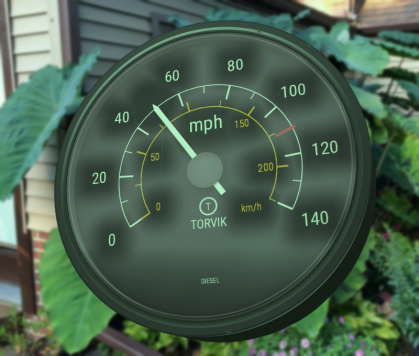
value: 50,mph
